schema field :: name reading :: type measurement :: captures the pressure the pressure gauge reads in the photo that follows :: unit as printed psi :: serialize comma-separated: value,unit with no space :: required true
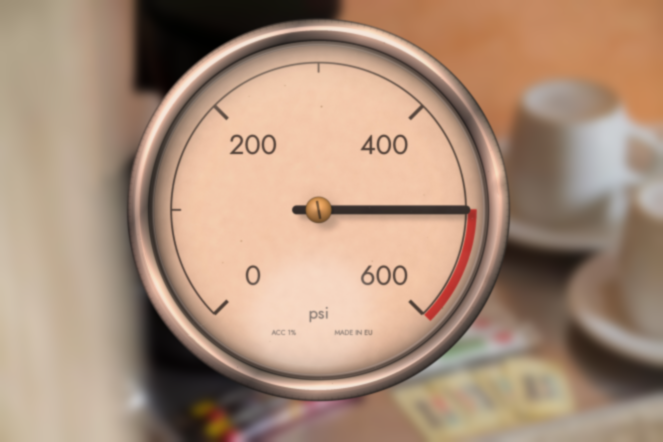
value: 500,psi
